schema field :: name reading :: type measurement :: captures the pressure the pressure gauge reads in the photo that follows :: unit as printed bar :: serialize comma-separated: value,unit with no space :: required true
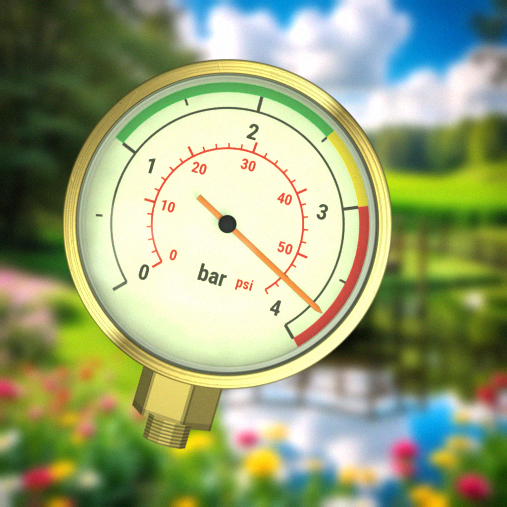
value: 3.75,bar
